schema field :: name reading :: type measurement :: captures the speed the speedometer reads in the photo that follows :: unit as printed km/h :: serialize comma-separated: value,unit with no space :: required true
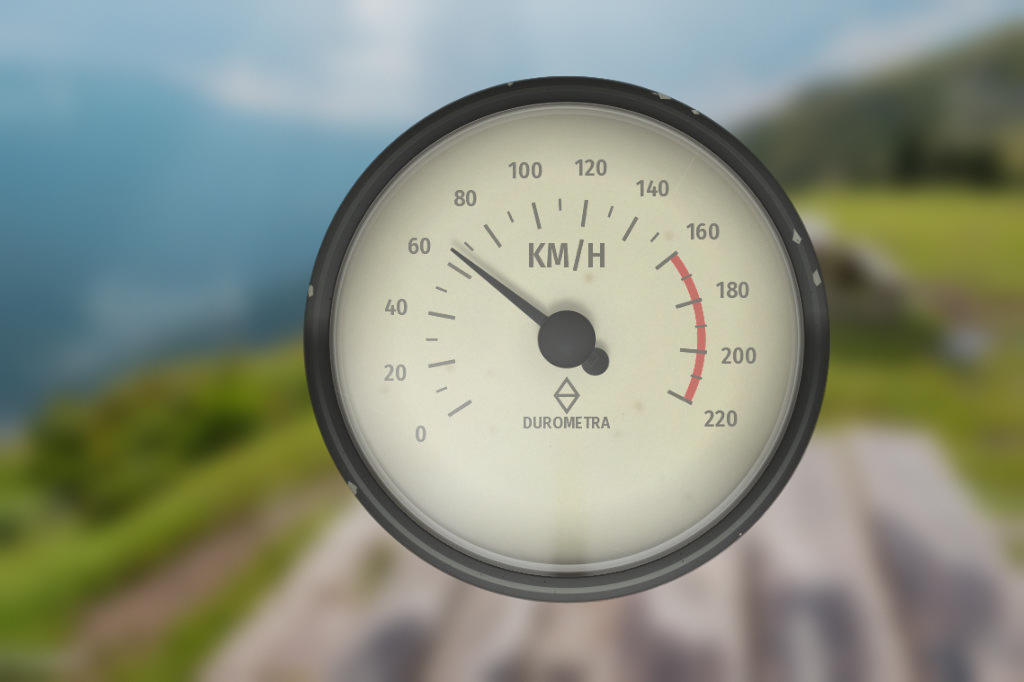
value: 65,km/h
